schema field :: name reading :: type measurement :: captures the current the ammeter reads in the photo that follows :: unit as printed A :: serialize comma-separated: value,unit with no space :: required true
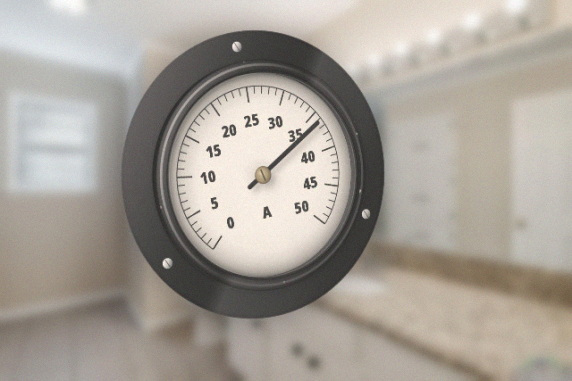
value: 36,A
